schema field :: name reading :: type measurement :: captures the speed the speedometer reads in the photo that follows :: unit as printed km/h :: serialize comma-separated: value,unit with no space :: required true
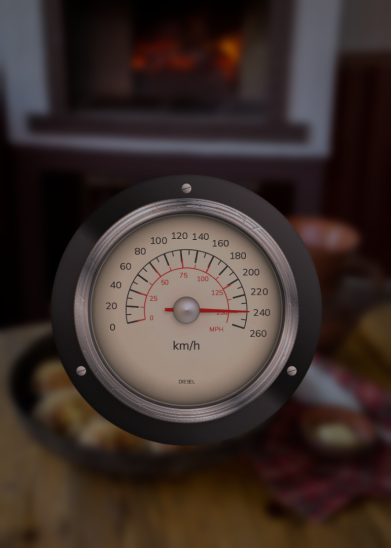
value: 240,km/h
